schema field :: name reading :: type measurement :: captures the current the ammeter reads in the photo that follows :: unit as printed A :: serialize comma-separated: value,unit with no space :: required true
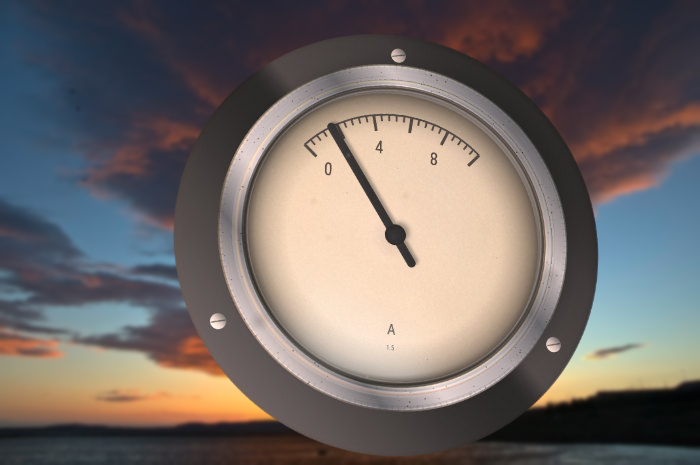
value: 1.6,A
